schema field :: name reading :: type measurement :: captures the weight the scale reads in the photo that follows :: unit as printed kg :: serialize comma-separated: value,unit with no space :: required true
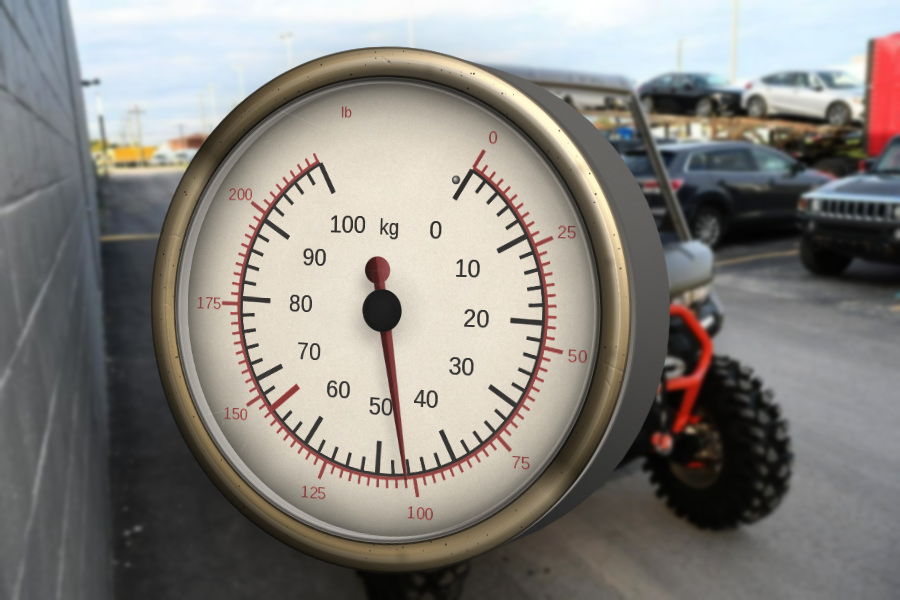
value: 46,kg
